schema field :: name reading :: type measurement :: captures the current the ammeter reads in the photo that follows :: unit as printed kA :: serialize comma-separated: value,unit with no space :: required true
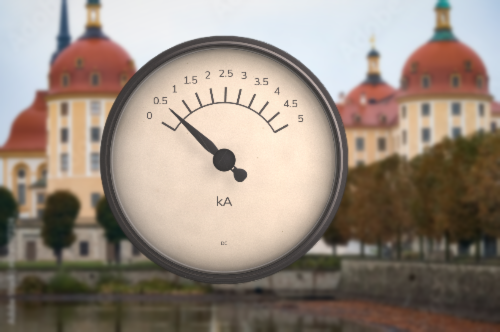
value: 0.5,kA
